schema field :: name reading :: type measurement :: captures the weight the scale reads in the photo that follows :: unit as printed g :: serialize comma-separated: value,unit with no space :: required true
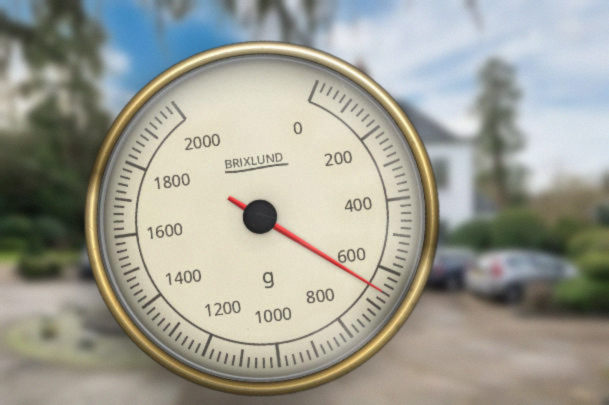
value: 660,g
